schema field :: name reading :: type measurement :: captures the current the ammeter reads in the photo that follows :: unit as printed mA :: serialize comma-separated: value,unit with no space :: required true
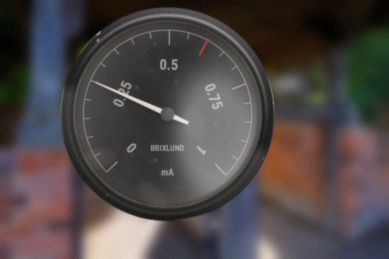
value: 0.25,mA
